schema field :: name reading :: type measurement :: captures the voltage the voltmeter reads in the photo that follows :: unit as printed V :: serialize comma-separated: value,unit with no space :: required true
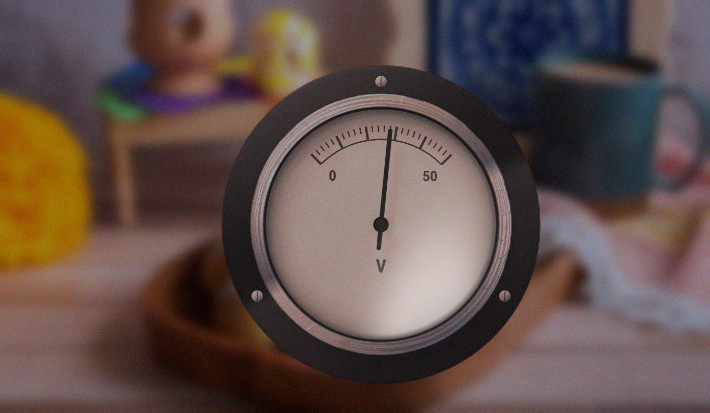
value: 28,V
